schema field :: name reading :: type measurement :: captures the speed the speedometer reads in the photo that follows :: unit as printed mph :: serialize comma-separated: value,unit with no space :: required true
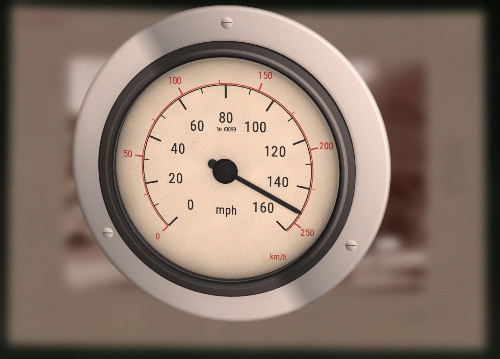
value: 150,mph
